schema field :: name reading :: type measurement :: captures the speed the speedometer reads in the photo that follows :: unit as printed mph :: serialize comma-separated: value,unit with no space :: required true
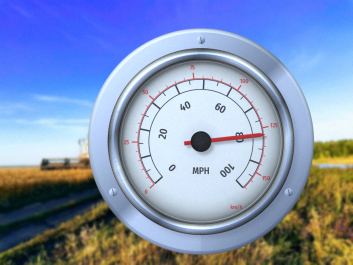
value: 80,mph
